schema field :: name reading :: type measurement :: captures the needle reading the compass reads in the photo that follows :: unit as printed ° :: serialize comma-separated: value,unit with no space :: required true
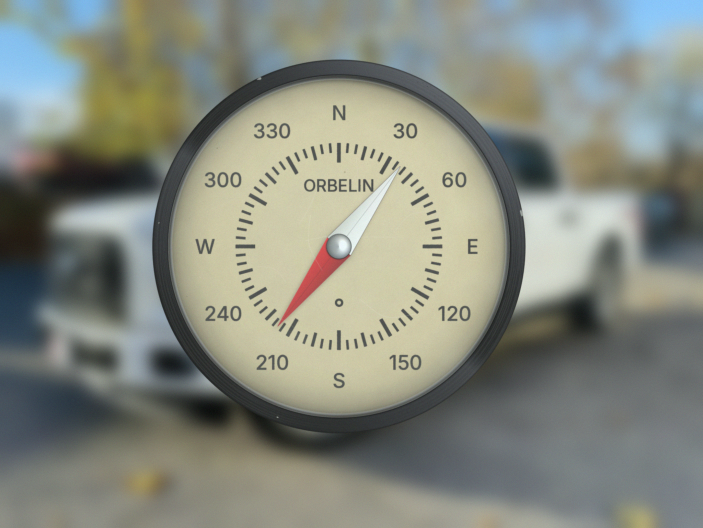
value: 217.5,°
